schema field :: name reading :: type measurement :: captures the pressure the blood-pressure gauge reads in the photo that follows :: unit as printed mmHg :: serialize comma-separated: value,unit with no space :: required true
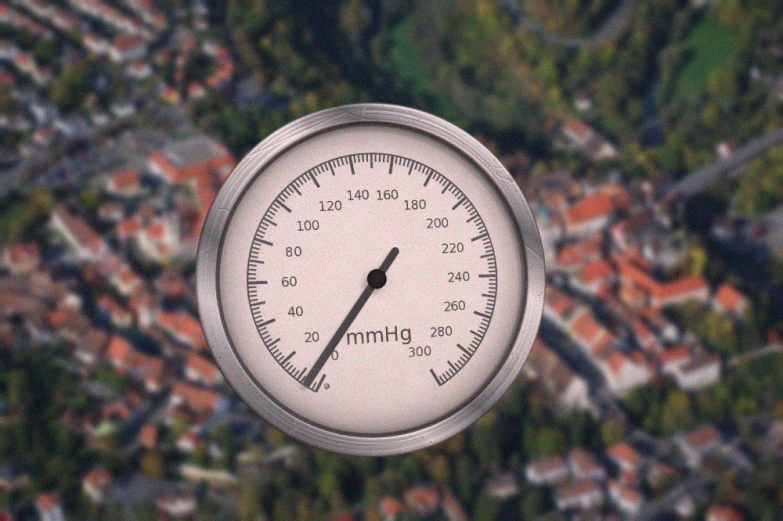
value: 6,mmHg
